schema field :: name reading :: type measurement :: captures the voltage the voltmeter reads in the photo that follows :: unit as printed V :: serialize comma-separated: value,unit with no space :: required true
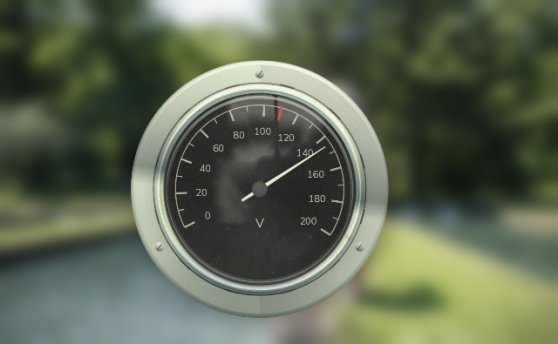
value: 145,V
